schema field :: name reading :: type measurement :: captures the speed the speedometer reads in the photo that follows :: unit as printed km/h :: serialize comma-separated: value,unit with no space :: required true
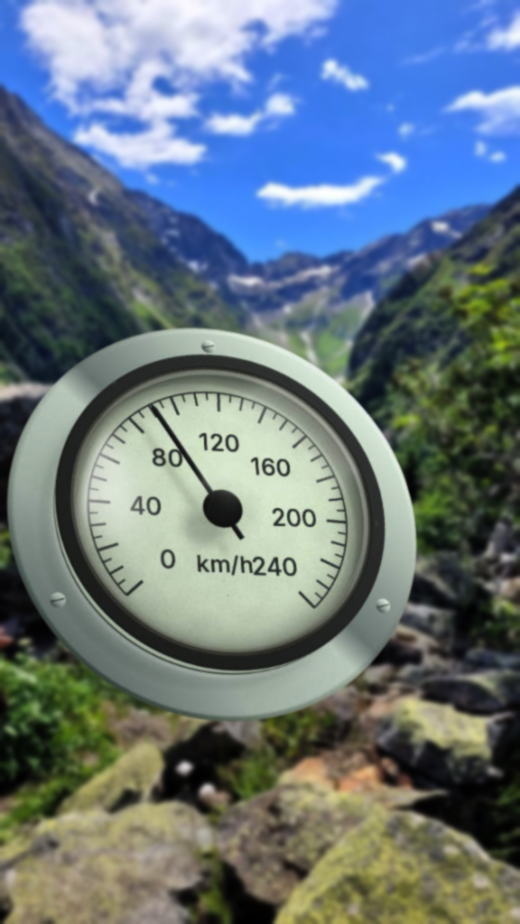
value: 90,km/h
